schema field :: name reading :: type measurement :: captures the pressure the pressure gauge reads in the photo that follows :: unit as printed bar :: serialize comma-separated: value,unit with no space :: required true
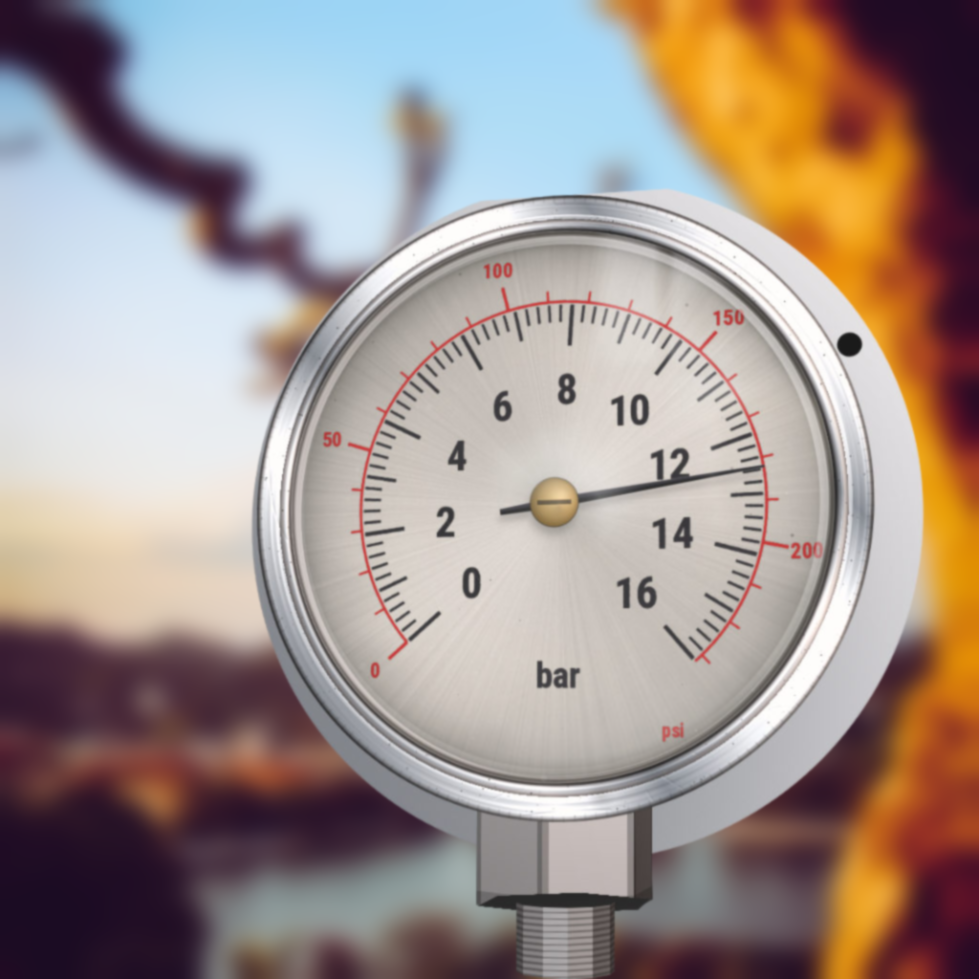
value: 12.6,bar
